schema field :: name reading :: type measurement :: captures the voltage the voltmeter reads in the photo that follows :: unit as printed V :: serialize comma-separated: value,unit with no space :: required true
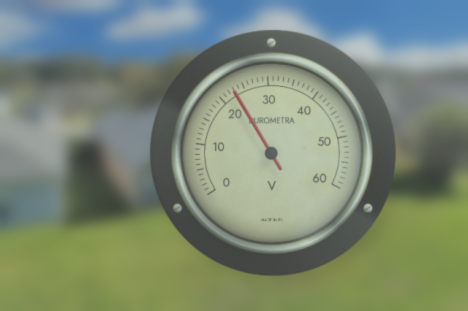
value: 23,V
